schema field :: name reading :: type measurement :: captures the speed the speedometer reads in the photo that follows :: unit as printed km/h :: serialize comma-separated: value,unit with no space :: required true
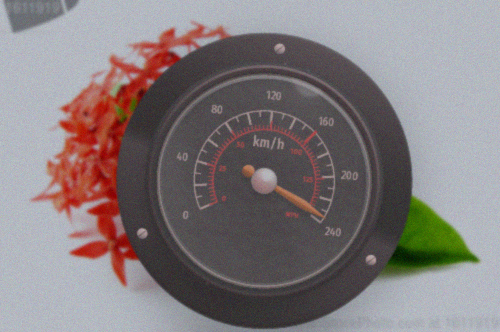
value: 235,km/h
